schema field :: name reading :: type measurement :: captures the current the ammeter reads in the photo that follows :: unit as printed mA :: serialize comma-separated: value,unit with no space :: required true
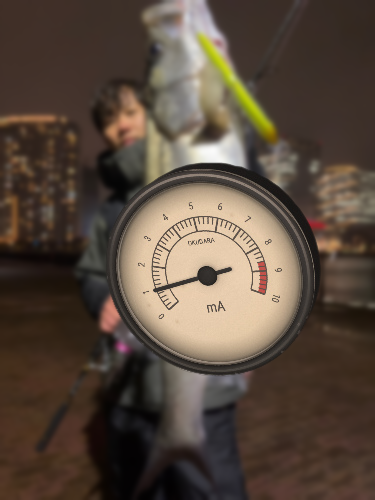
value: 1,mA
